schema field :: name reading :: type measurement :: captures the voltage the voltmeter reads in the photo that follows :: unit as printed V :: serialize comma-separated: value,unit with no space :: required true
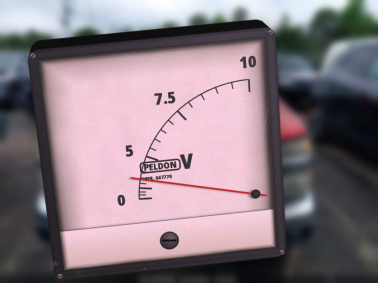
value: 3.5,V
